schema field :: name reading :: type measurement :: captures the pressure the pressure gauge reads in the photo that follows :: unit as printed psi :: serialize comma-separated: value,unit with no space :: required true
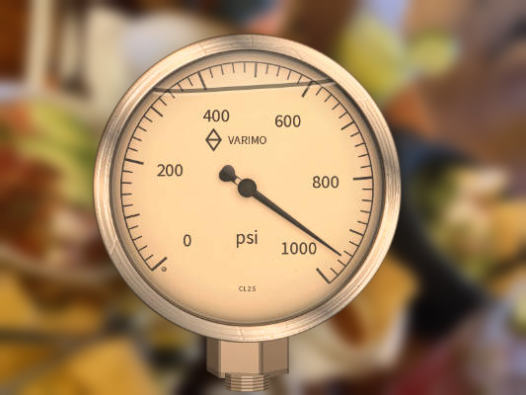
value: 950,psi
